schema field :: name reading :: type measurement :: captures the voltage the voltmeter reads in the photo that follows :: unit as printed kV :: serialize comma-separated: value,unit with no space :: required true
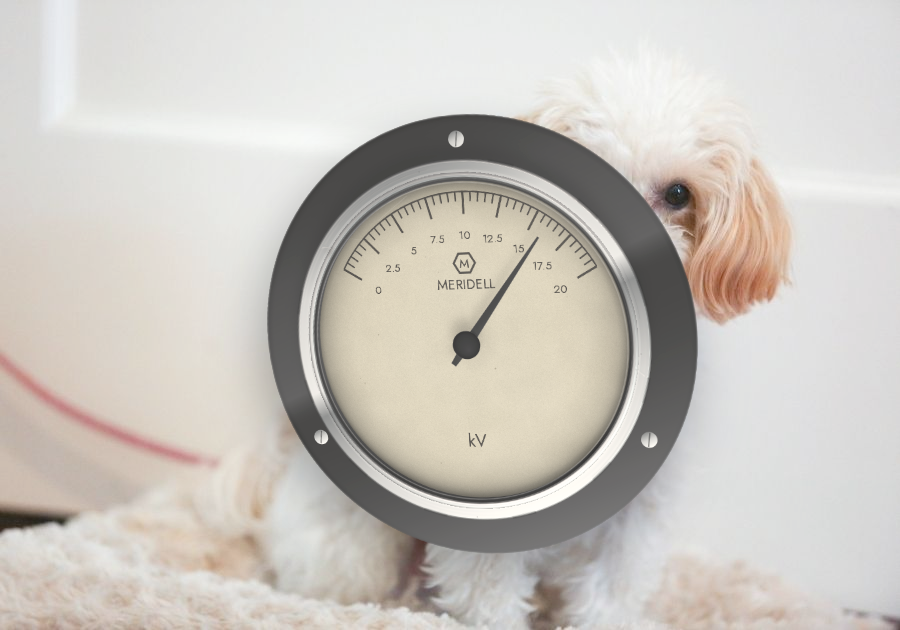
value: 16,kV
